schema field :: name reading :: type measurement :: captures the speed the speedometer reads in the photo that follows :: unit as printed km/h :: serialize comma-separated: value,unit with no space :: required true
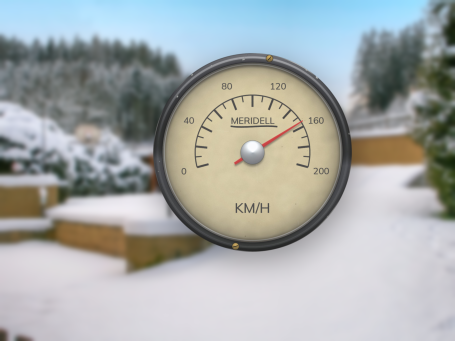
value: 155,km/h
